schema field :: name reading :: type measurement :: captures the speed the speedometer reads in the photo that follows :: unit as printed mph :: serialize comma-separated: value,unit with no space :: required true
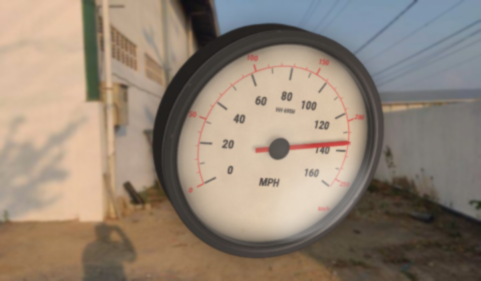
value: 135,mph
